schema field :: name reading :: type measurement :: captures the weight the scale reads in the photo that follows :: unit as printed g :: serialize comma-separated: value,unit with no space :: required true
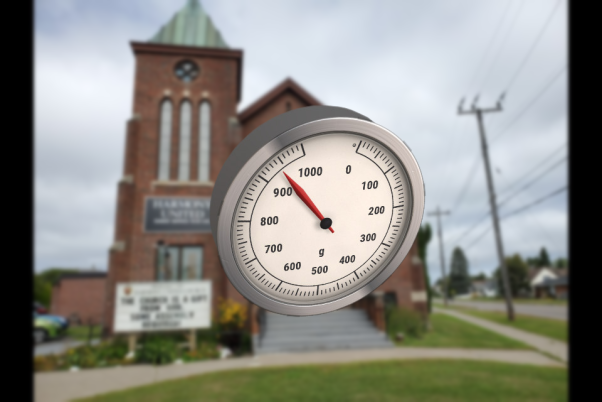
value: 940,g
